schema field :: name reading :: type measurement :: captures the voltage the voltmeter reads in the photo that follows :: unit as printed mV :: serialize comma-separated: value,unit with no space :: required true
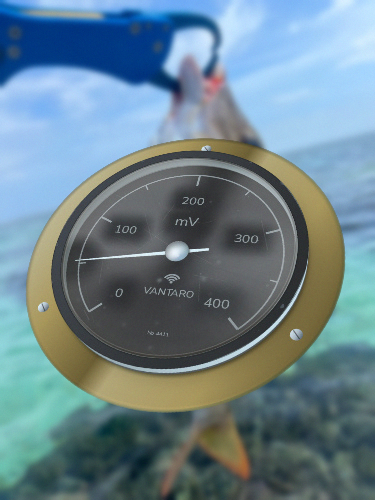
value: 50,mV
